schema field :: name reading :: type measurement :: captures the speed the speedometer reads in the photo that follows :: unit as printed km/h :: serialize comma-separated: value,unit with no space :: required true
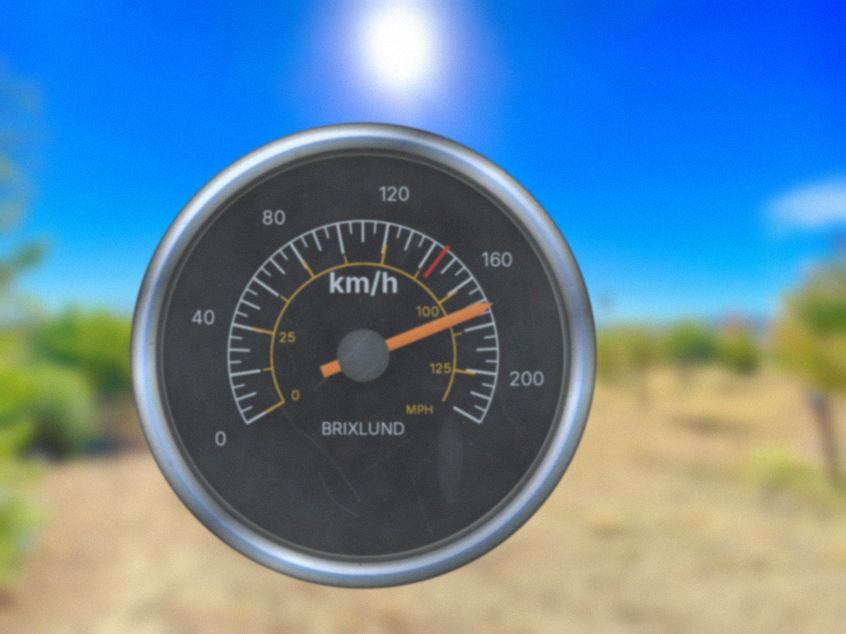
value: 172.5,km/h
